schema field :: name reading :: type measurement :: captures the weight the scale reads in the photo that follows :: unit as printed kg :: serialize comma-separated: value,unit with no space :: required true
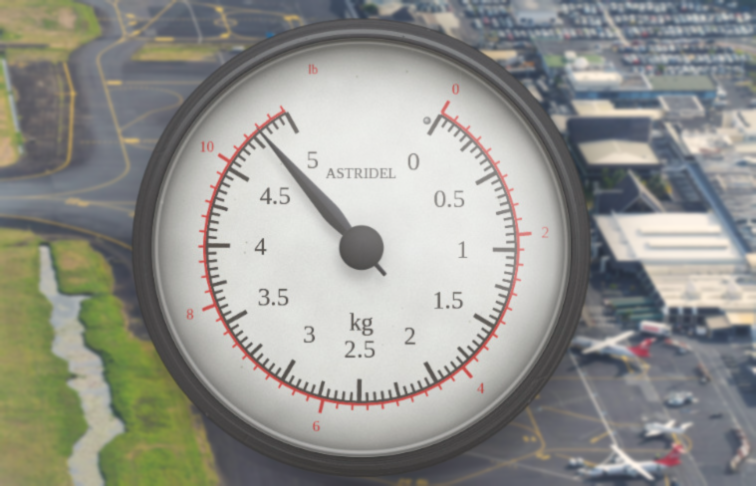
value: 4.8,kg
